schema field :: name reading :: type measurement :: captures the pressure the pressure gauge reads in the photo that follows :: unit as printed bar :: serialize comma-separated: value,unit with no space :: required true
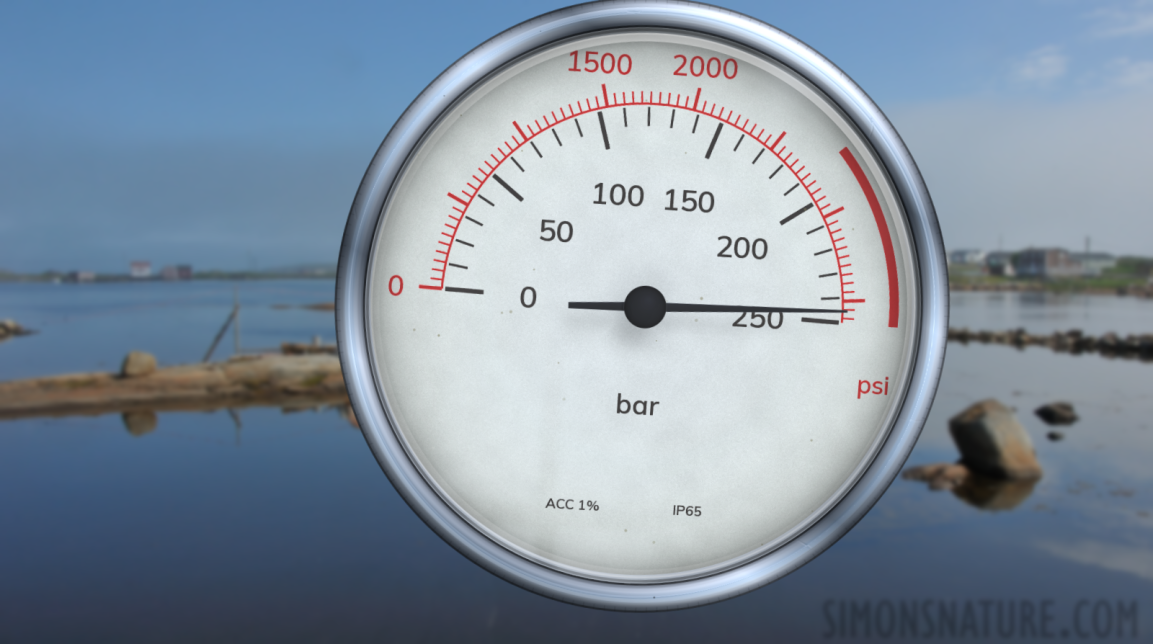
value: 245,bar
